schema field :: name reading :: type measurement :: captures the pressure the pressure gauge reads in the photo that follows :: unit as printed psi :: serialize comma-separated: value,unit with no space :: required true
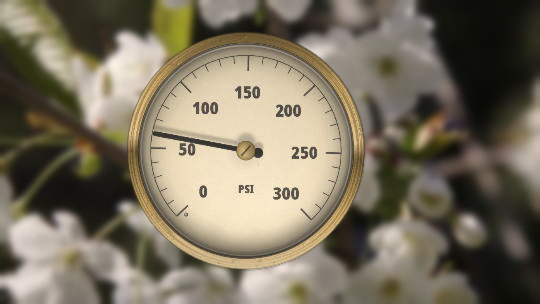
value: 60,psi
